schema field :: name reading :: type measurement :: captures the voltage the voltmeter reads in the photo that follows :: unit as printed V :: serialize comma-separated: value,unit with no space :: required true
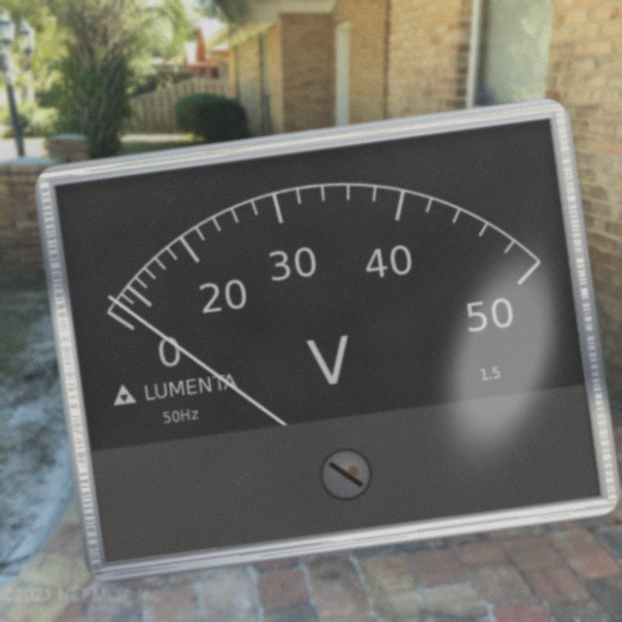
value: 6,V
